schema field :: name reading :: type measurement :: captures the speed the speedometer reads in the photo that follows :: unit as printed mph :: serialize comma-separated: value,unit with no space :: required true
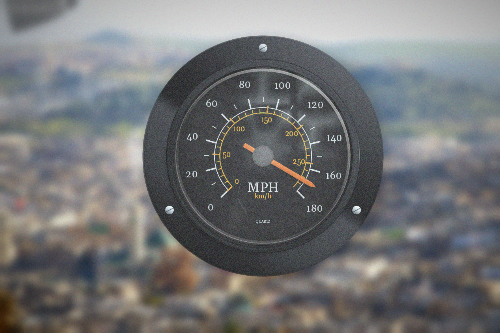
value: 170,mph
